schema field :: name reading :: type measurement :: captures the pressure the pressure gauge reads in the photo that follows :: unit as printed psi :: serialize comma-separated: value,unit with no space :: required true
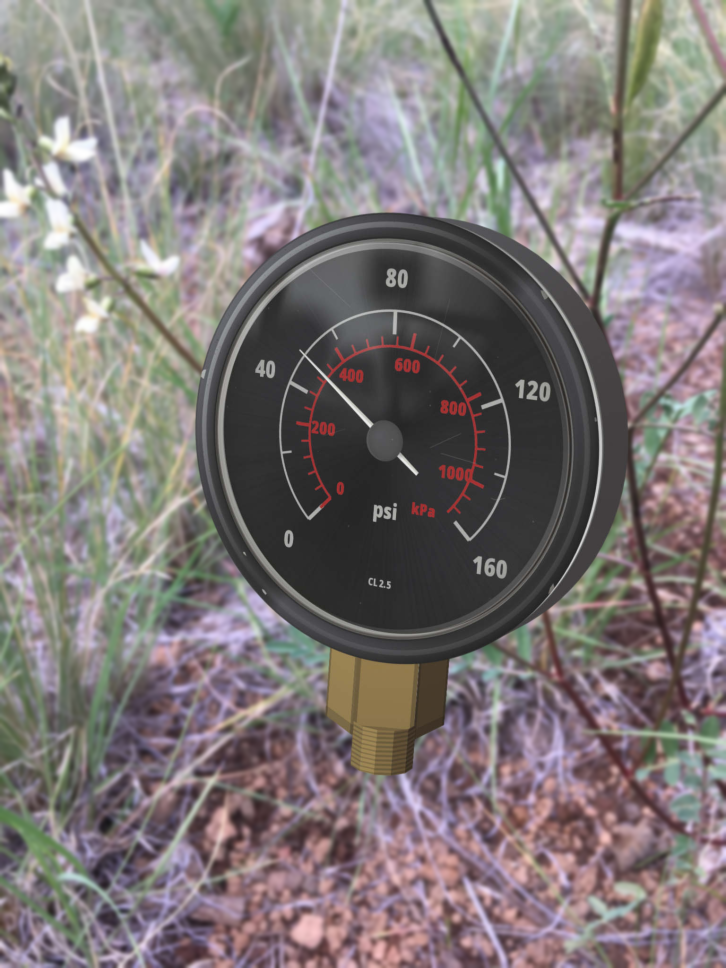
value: 50,psi
